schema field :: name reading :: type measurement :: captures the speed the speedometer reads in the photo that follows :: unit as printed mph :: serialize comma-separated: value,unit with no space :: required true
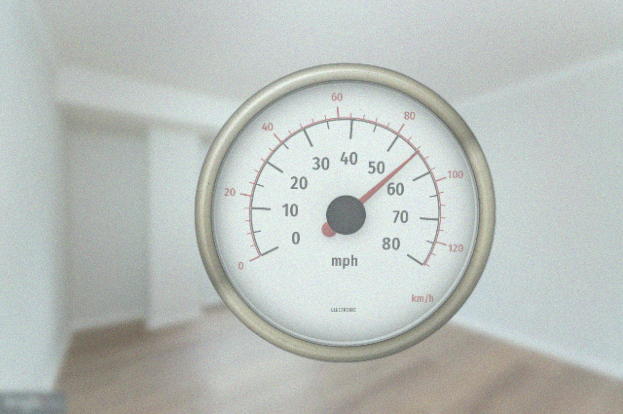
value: 55,mph
